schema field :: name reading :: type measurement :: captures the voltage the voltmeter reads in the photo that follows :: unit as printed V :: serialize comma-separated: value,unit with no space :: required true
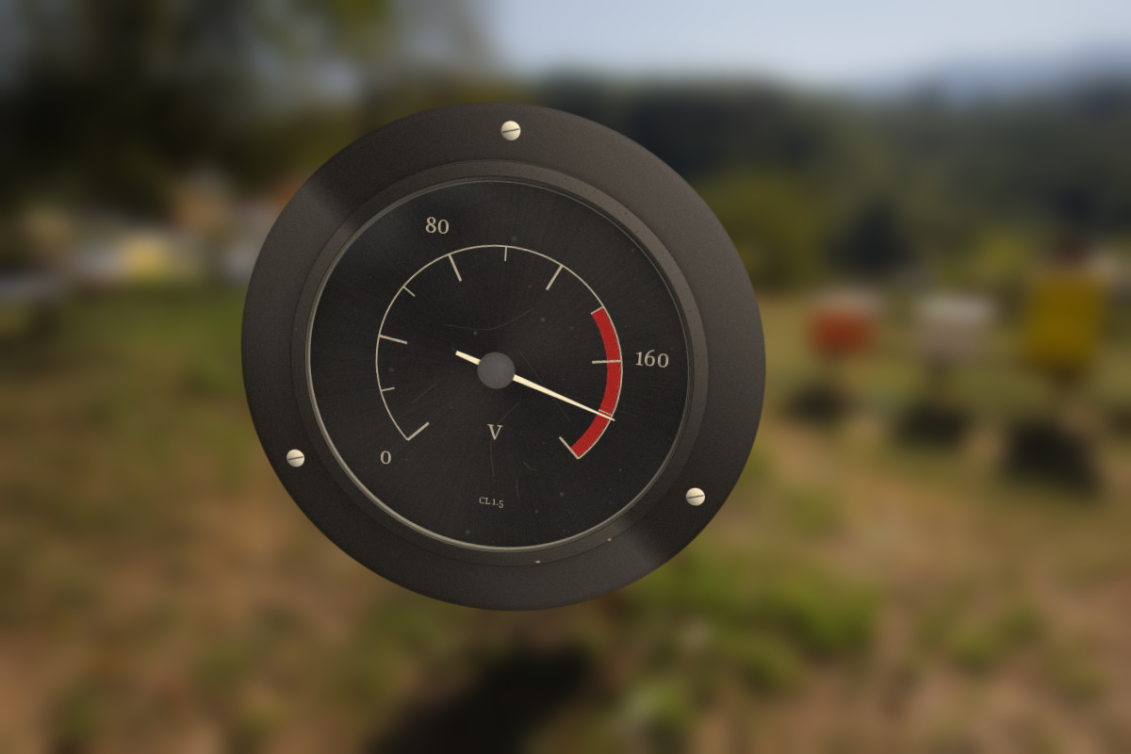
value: 180,V
